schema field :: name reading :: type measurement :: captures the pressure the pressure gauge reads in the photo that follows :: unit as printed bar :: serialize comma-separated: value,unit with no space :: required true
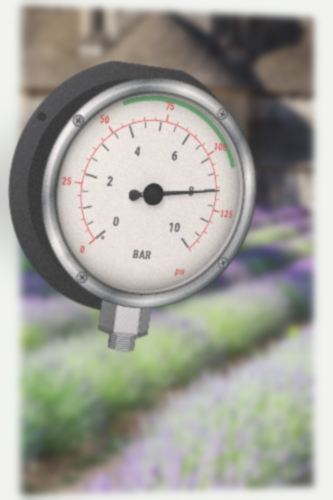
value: 8,bar
